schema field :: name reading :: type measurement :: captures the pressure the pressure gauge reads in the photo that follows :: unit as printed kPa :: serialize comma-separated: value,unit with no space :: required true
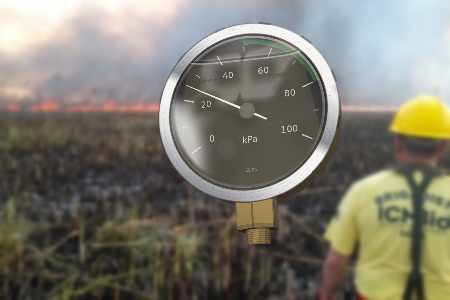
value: 25,kPa
